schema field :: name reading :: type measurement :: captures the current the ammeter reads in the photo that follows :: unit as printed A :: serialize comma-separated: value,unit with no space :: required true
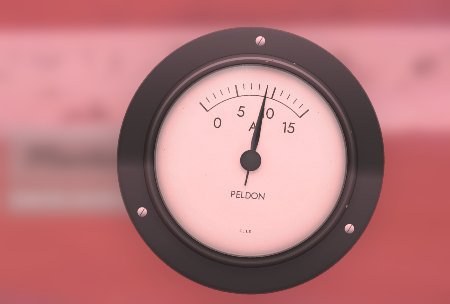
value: 9,A
